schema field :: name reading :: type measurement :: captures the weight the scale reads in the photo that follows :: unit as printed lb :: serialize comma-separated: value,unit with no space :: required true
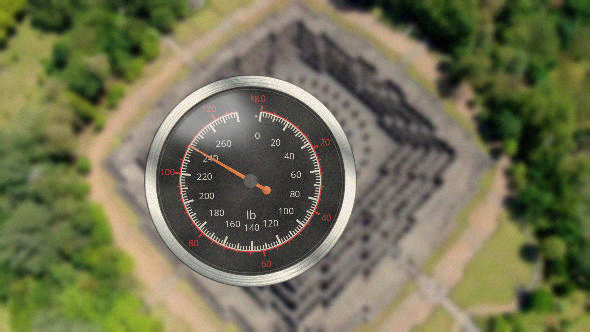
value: 240,lb
